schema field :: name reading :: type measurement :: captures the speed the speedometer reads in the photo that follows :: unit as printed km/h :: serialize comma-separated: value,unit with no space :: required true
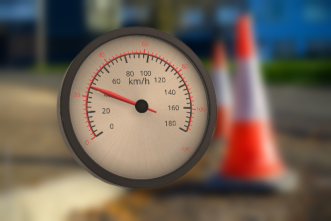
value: 40,km/h
